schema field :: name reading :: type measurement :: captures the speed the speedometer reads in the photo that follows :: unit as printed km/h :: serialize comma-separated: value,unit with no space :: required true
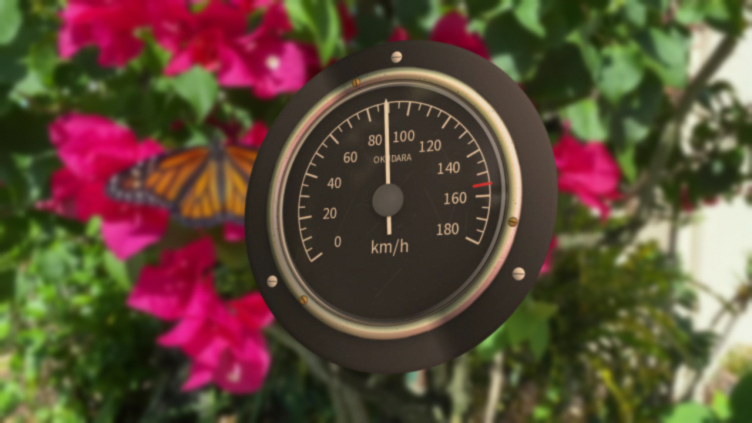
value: 90,km/h
